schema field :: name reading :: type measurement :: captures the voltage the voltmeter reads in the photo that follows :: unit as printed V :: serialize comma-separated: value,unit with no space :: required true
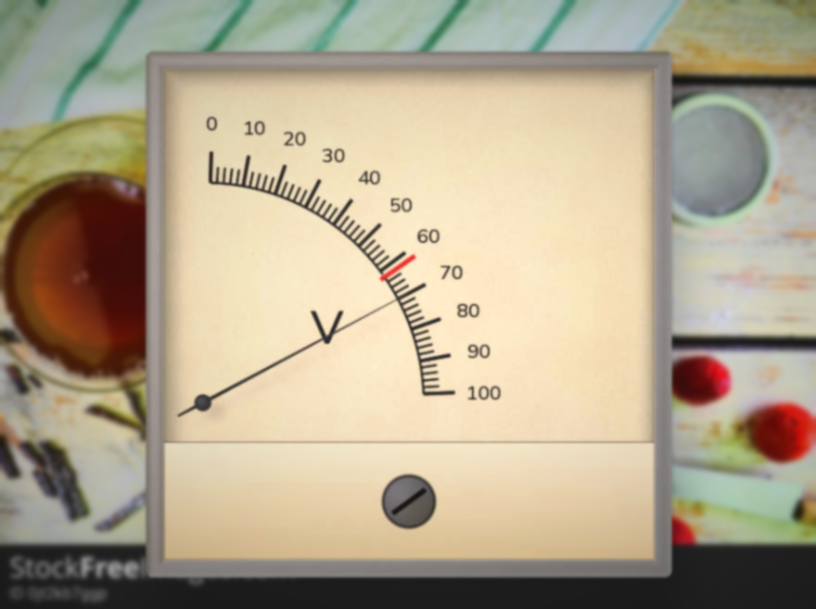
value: 70,V
